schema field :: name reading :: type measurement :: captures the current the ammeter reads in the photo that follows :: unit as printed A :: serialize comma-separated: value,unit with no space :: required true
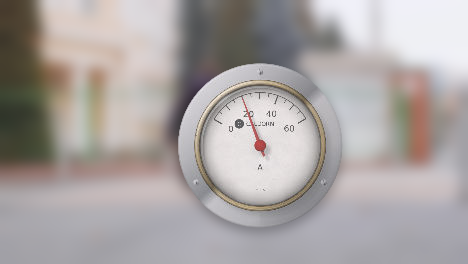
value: 20,A
